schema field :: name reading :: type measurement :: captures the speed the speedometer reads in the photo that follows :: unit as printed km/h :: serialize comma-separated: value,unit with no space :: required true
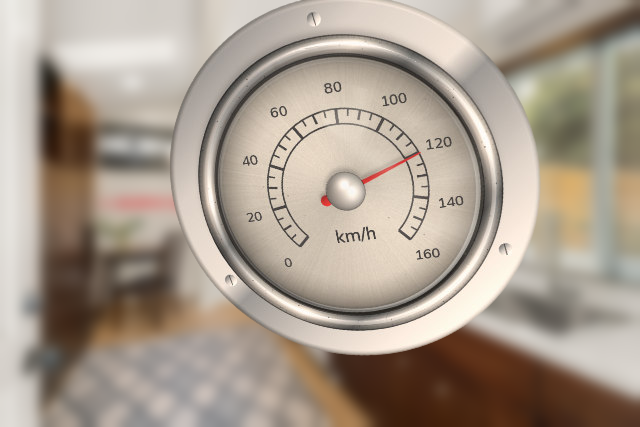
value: 120,km/h
